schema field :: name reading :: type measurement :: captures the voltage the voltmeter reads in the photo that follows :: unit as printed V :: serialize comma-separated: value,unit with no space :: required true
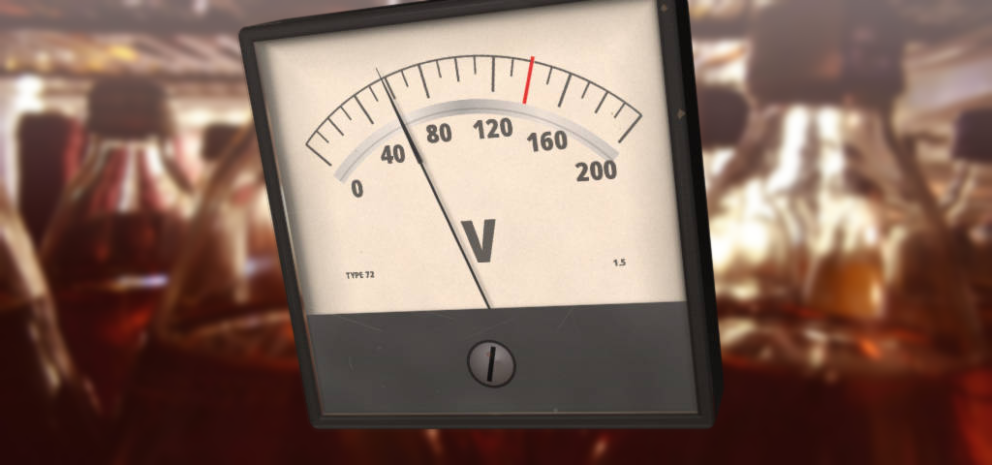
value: 60,V
